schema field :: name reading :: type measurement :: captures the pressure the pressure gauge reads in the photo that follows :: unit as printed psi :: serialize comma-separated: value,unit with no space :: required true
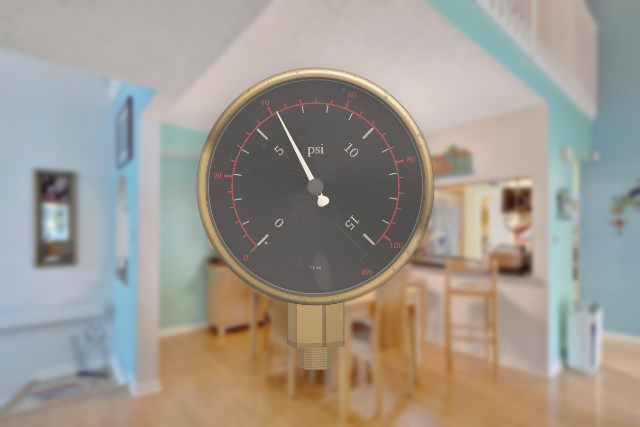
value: 6,psi
